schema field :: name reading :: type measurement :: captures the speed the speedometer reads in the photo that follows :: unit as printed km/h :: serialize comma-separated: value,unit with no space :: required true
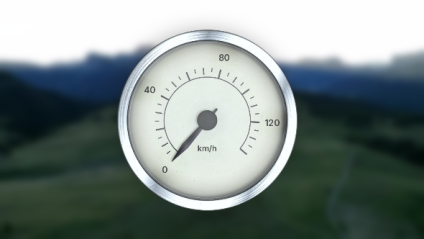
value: 0,km/h
